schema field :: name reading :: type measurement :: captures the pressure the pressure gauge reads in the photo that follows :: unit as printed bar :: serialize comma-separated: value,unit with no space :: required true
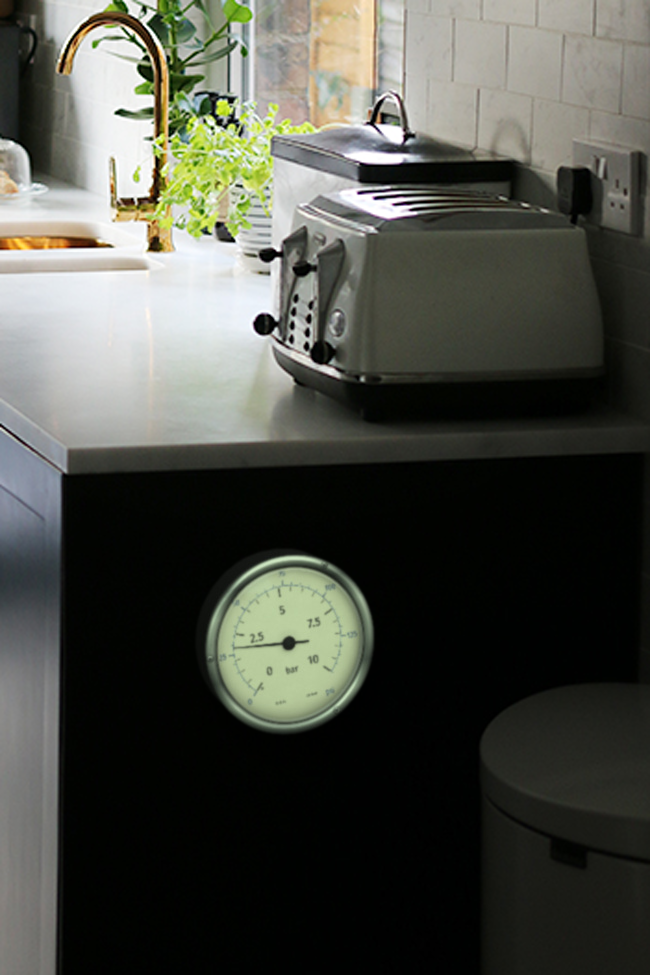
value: 2,bar
